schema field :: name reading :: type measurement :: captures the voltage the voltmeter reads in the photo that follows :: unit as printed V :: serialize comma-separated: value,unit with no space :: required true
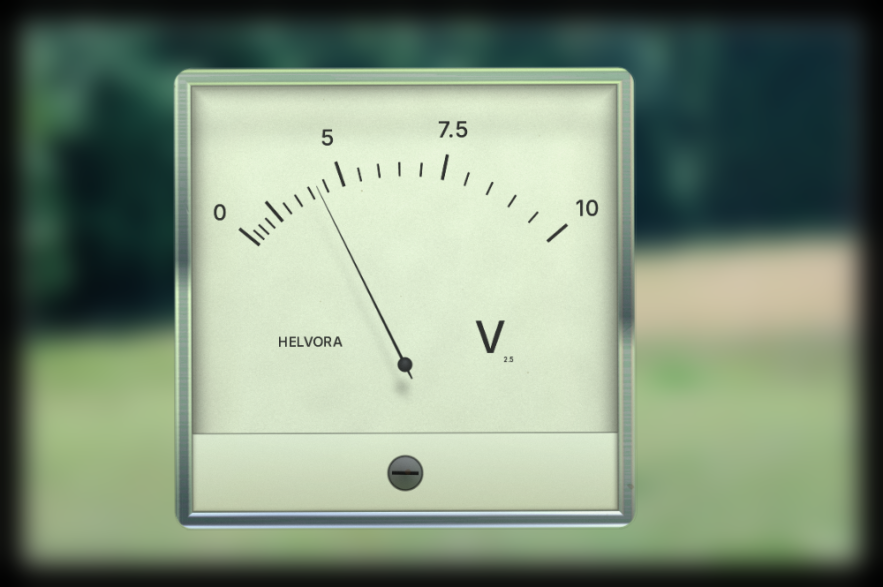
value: 4.25,V
